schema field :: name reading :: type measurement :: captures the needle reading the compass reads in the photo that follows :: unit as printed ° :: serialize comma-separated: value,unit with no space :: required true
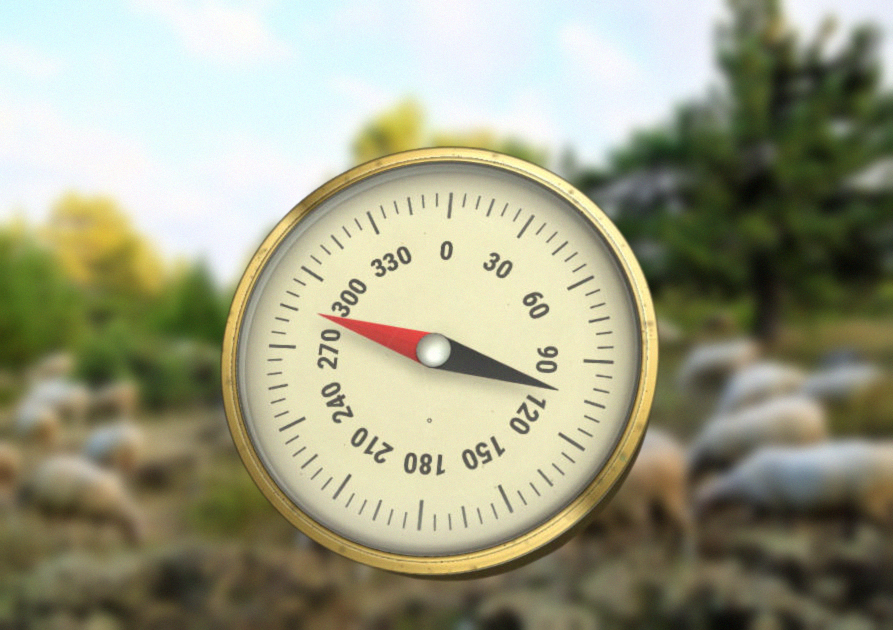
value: 285,°
